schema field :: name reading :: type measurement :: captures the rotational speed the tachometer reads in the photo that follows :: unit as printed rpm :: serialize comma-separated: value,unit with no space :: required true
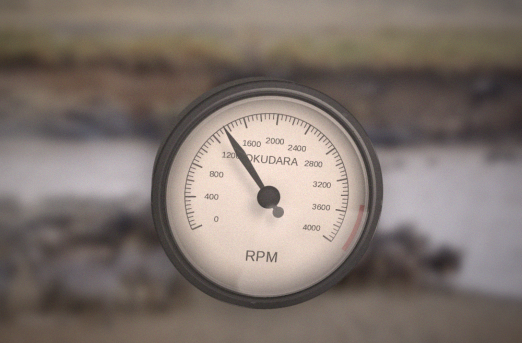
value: 1350,rpm
